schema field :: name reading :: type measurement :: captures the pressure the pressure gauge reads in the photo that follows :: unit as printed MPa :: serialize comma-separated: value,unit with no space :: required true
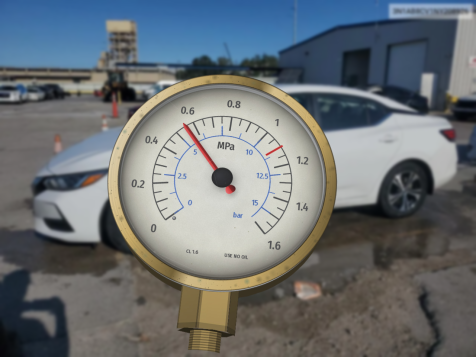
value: 0.55,MPa
